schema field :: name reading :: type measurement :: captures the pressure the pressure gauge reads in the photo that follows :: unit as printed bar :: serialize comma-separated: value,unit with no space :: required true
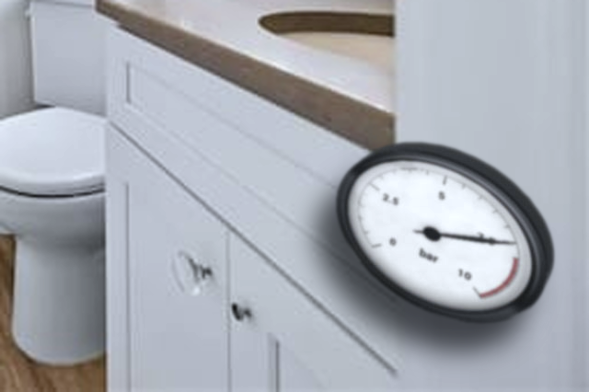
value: 7.5,bar
